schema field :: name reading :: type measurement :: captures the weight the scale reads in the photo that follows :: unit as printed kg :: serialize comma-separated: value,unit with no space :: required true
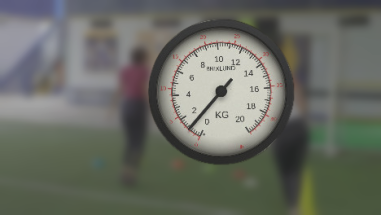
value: 1,kg
